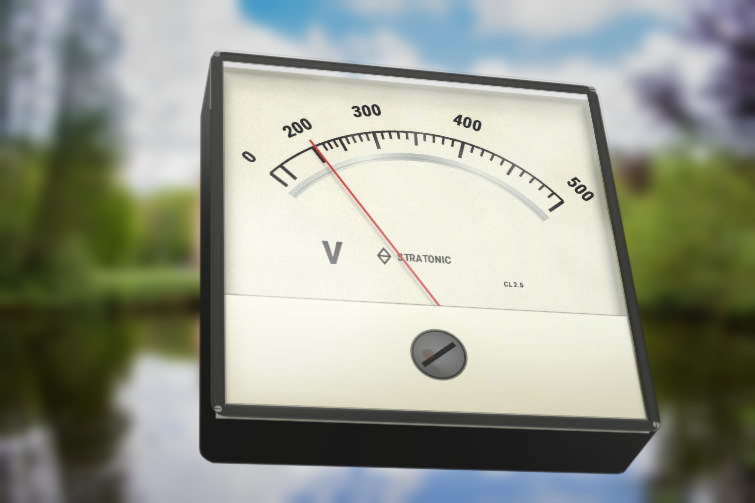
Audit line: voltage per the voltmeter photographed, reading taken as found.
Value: 200 V
